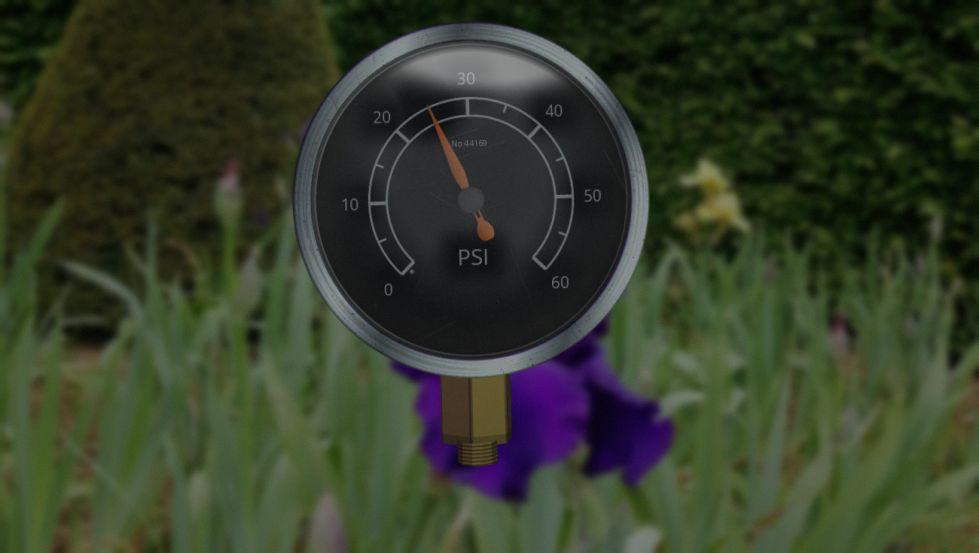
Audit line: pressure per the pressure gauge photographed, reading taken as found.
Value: 25 psi
